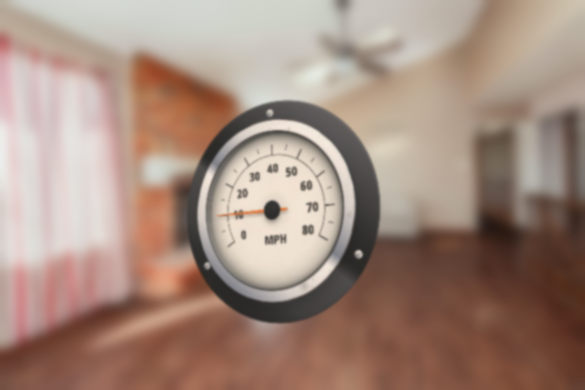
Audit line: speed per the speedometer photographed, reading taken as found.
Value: 10 mph
